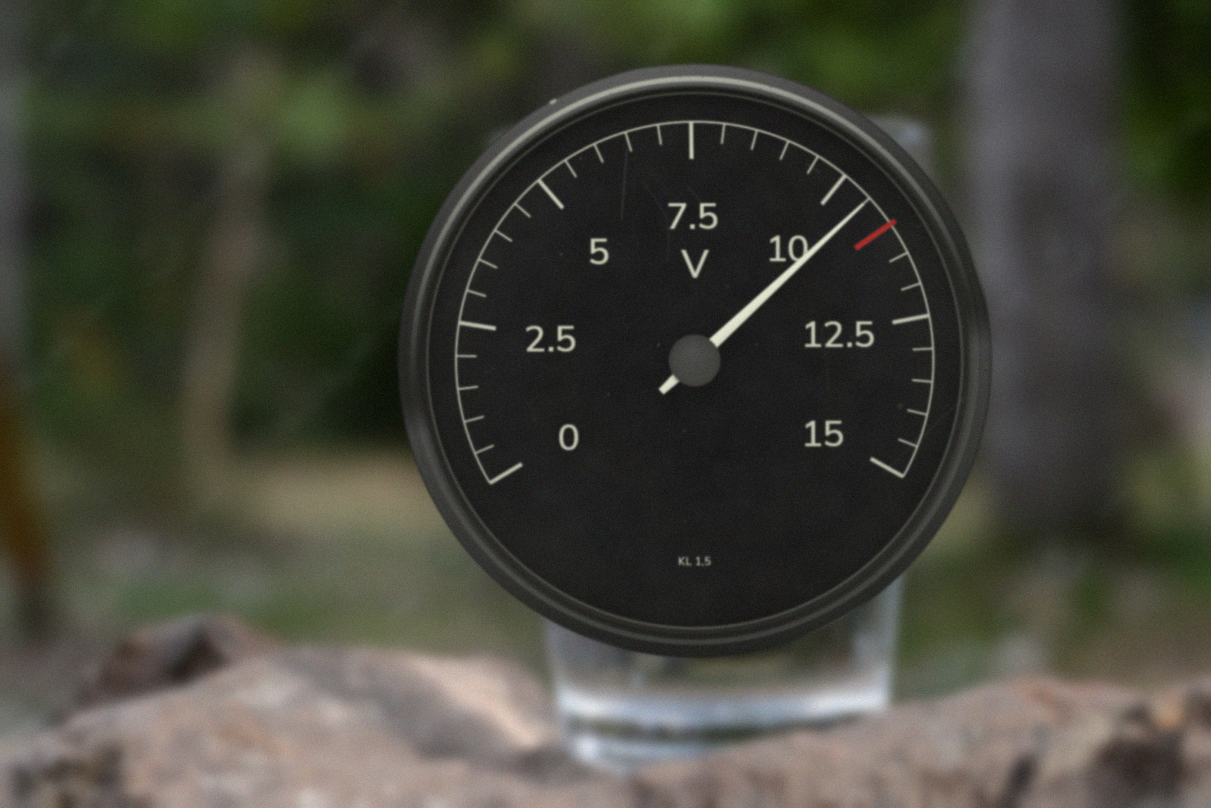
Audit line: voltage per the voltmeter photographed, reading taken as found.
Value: 10.5 V
